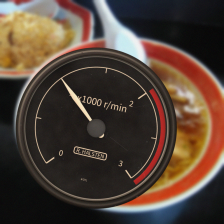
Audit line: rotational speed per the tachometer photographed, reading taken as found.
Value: 1000 rpm
